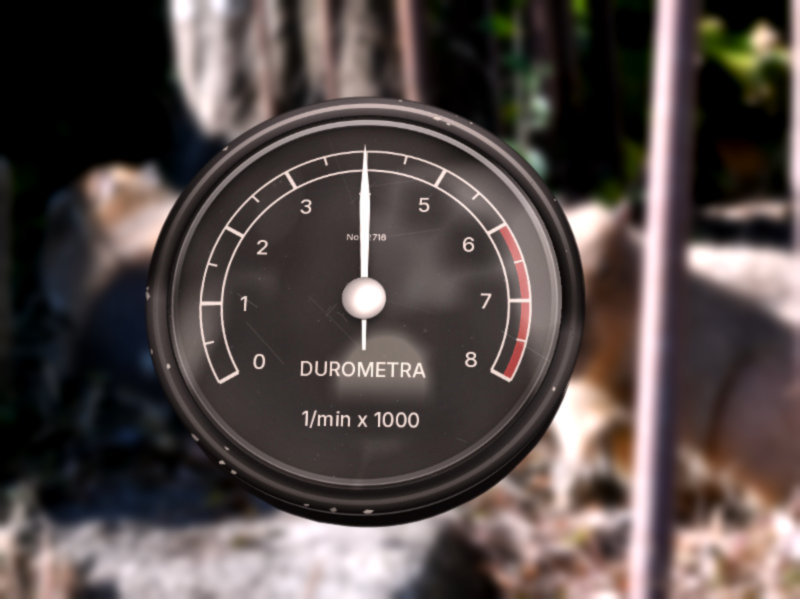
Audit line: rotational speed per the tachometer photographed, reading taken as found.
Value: 4000 rpm
